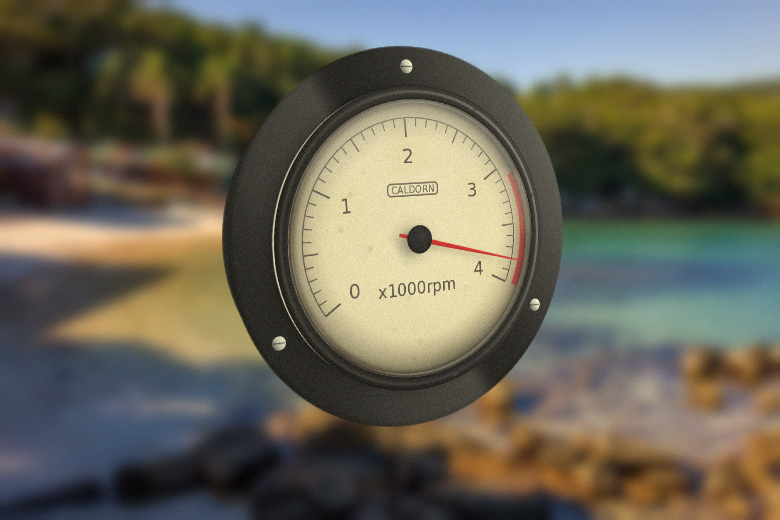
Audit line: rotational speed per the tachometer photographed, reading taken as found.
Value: 3800 rpm
